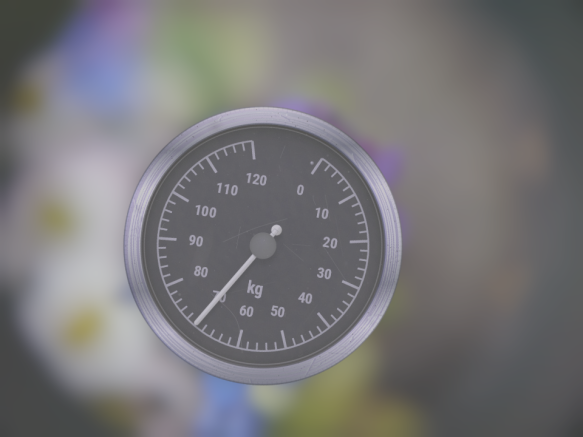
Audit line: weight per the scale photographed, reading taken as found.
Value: 70 kg
